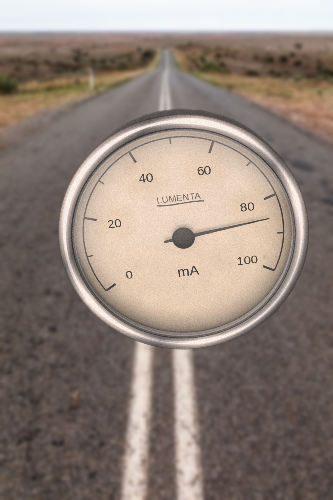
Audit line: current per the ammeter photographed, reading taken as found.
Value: 85 mA
